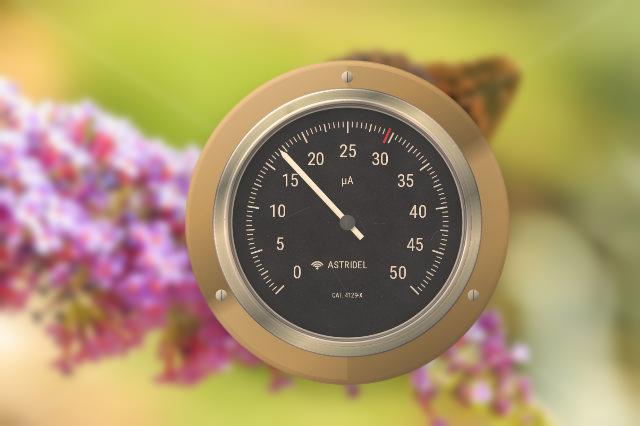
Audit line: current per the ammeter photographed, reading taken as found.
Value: 17 µA
